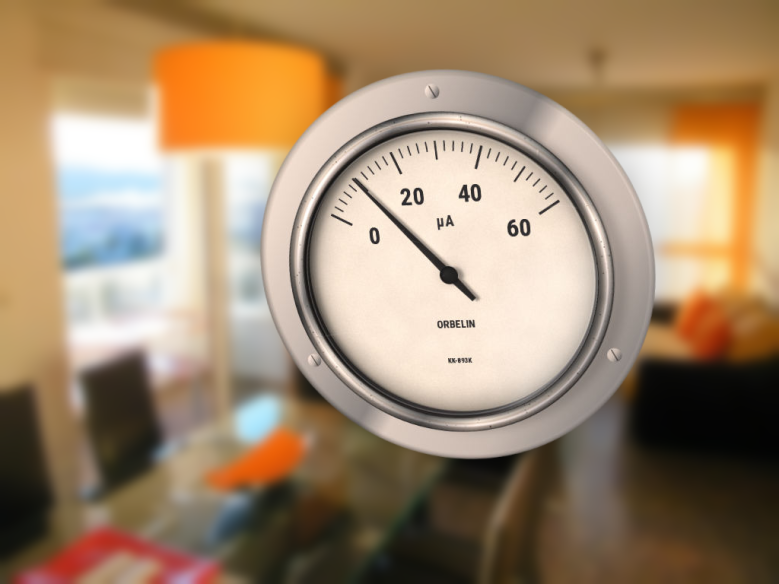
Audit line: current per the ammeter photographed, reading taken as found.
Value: 10 µA
